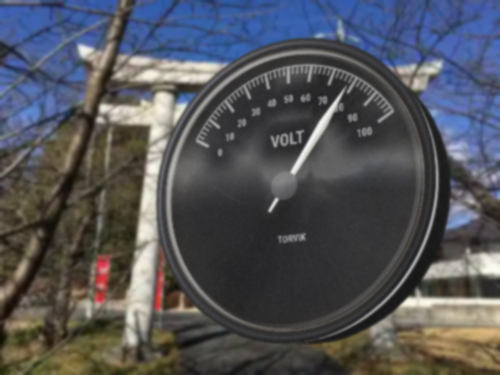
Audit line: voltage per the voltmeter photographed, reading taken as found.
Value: 80 V
